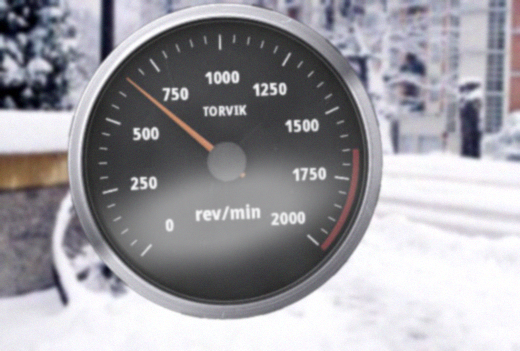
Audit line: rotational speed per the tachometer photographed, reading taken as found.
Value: 650 rpm
